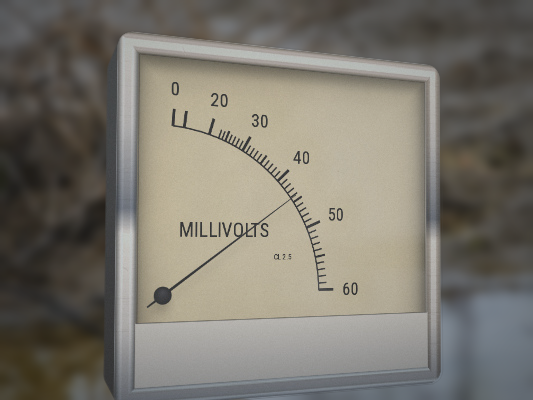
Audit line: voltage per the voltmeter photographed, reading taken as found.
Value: 44 mV
